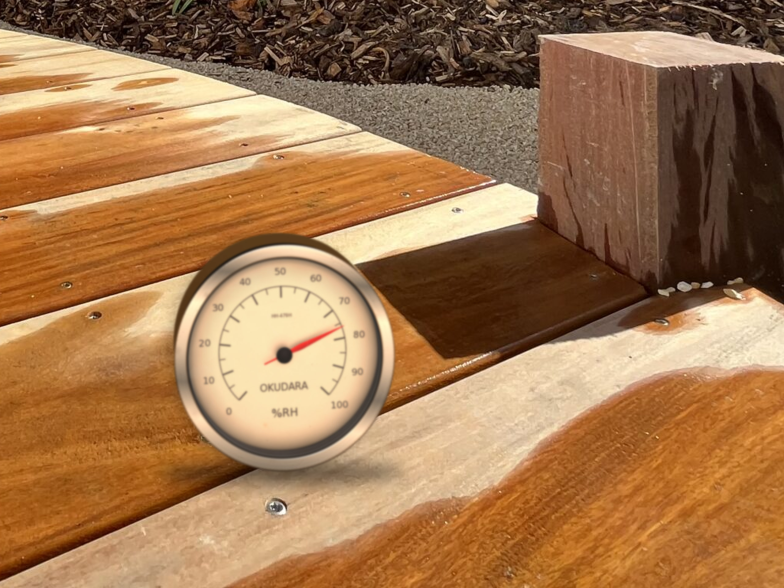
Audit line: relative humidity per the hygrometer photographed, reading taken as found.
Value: 75 %
